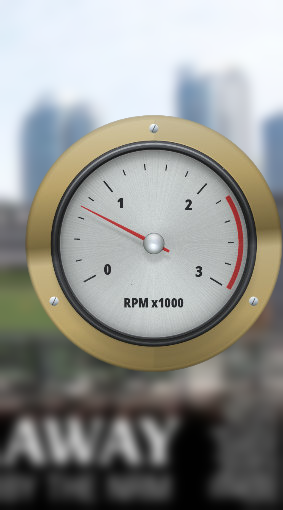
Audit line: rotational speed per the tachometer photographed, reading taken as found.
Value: 700 rpm
